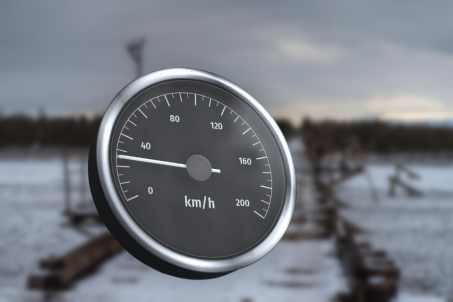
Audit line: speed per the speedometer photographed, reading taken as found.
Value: 25 km/h
